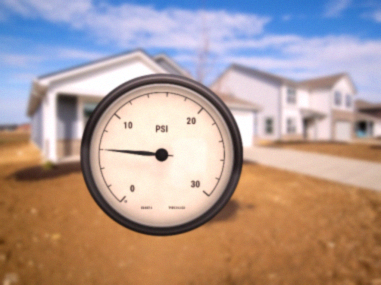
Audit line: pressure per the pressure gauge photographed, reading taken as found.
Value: 6 psi
